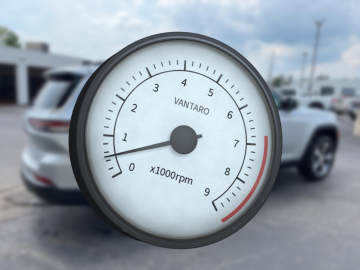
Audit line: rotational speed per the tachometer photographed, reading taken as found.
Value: 500 rpm
